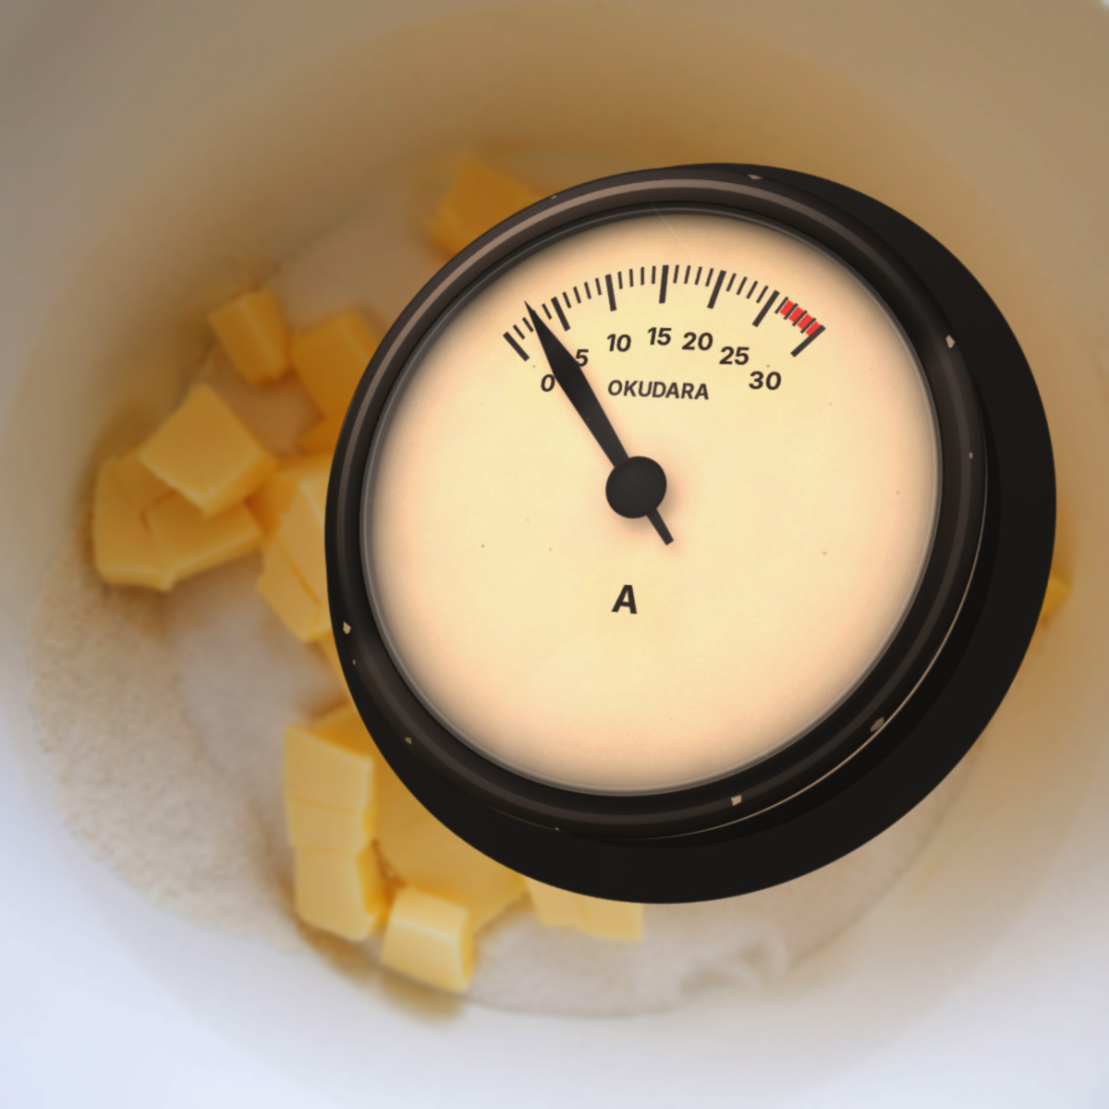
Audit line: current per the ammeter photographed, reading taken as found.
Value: 3 A
